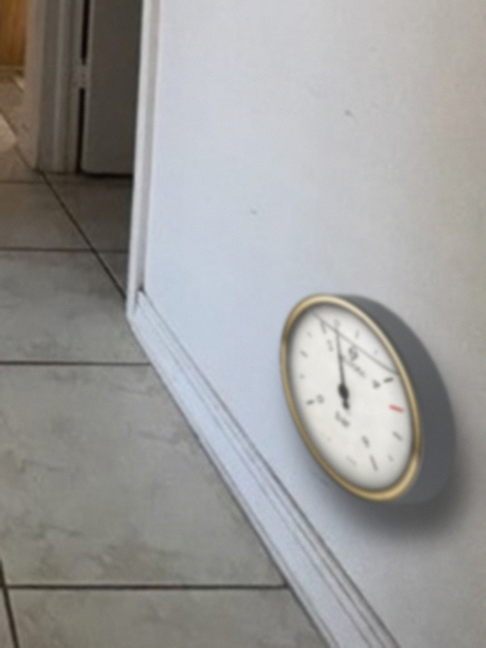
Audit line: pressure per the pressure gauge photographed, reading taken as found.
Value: 2.5 bar
